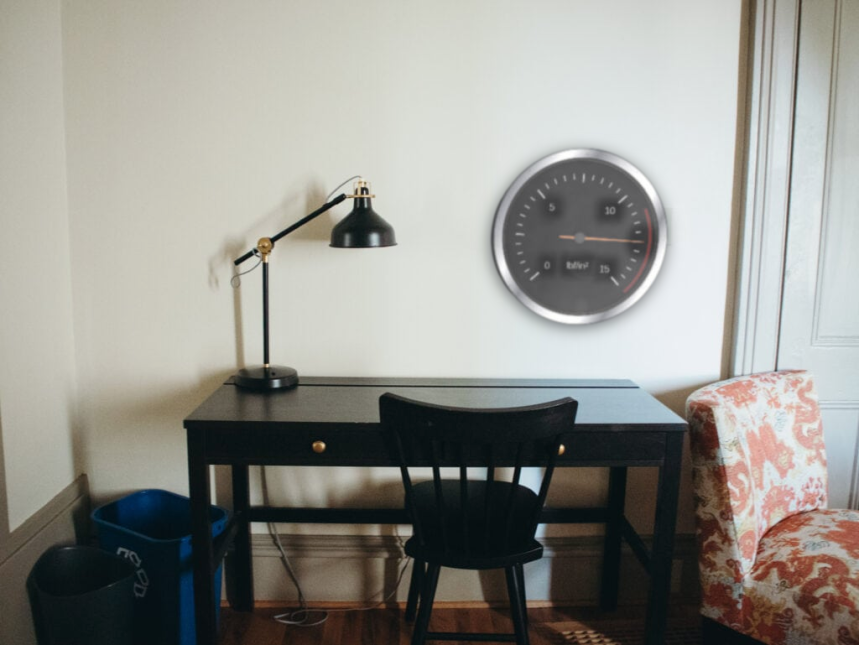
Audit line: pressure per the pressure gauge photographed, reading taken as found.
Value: 12.5 psi
